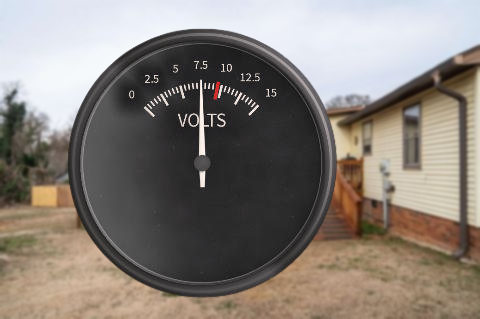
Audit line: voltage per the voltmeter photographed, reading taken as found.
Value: 7.5 V
